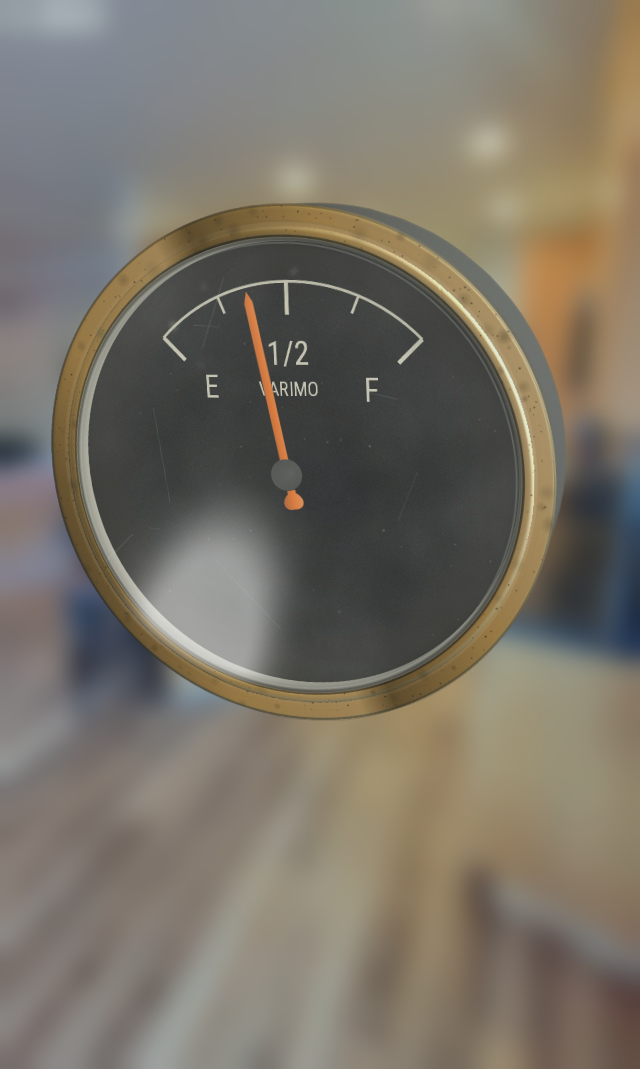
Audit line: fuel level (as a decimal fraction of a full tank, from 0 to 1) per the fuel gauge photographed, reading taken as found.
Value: 0.375
